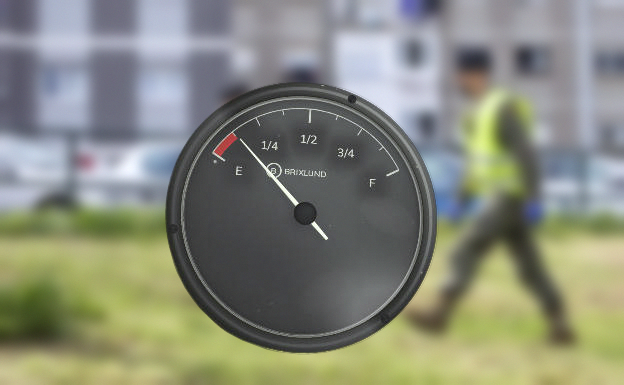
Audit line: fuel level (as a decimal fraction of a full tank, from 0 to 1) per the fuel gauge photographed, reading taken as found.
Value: 0.125
